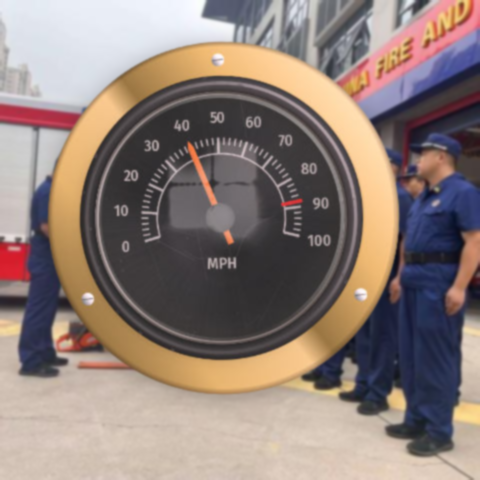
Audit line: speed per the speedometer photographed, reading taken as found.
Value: 40 mph
